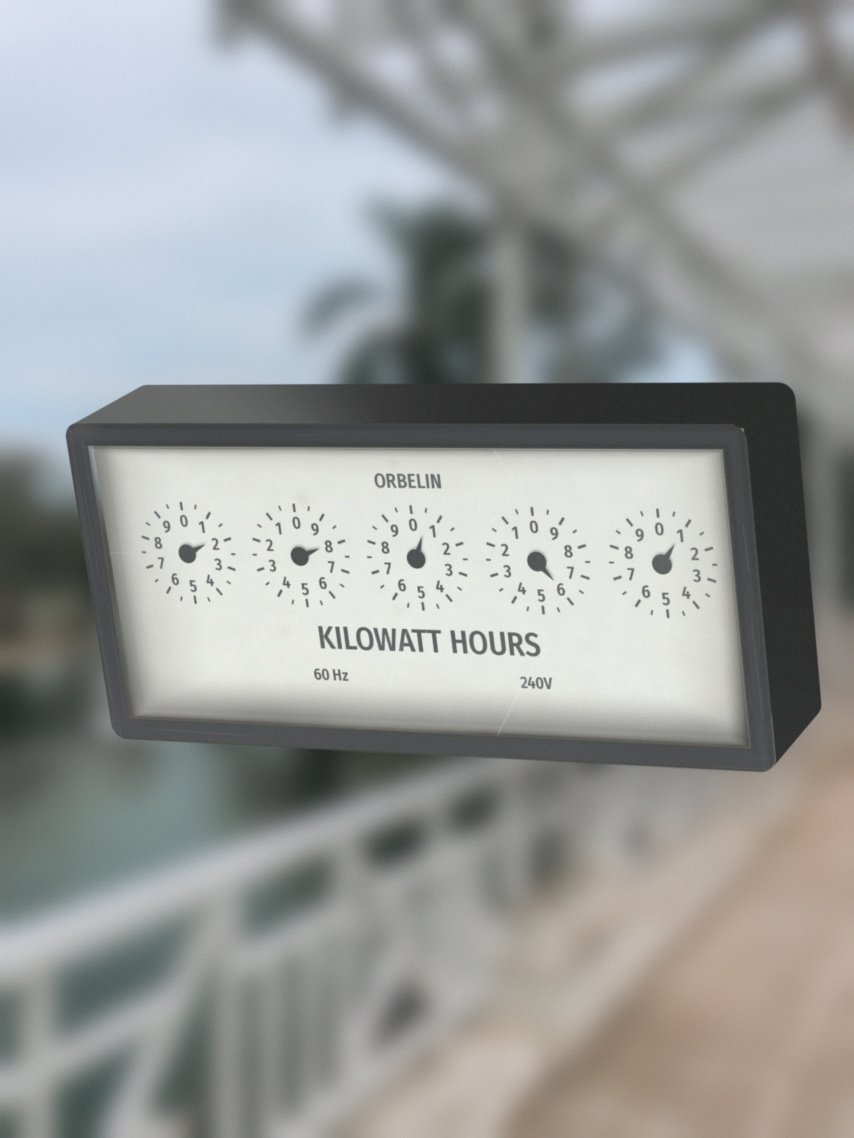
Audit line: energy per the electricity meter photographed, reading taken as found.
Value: 18061 kWh
